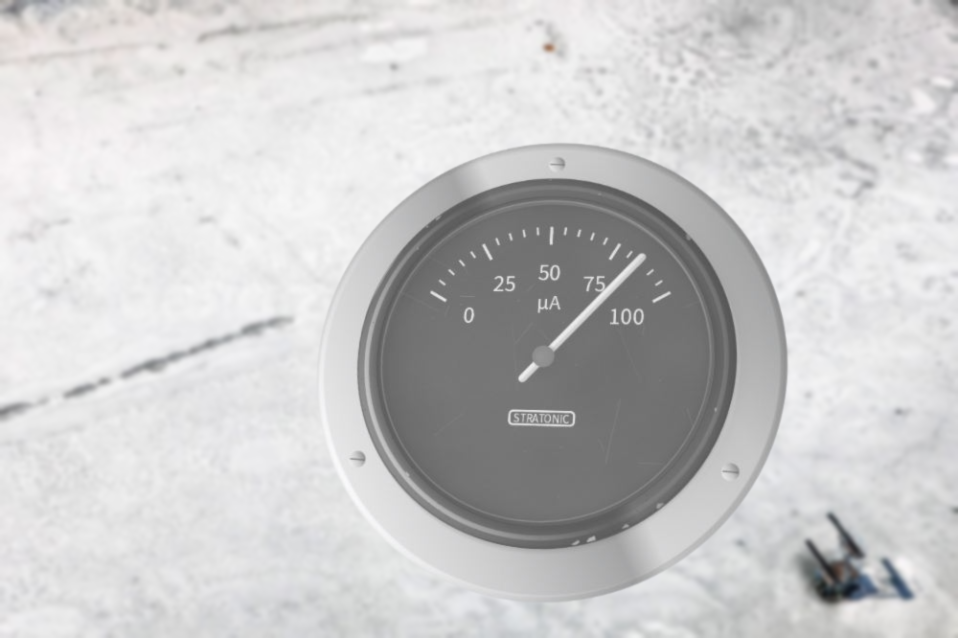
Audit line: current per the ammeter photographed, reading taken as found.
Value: 85 µA
